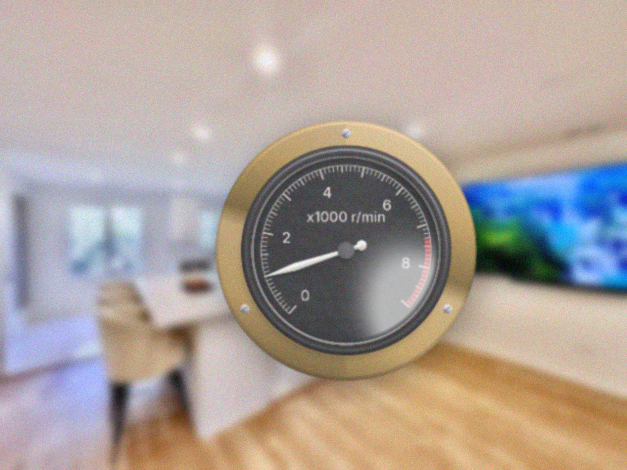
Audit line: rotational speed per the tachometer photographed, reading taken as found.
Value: 1000 rpm
